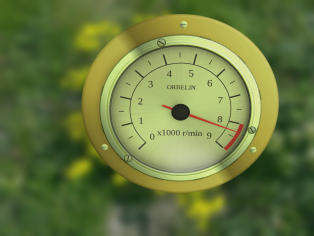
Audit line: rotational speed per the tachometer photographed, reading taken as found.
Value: 8250 rpm
